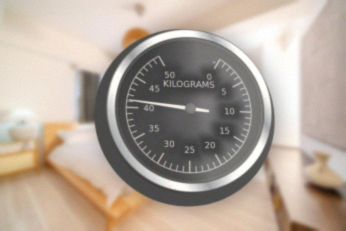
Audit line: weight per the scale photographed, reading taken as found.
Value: 41 kg
